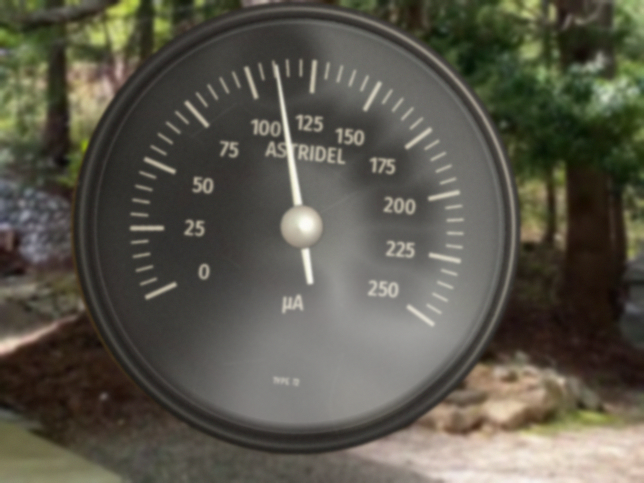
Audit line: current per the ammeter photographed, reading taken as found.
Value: 110 µA
